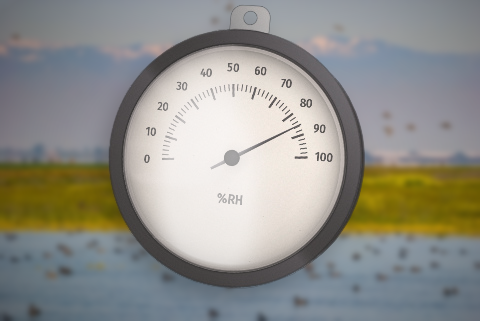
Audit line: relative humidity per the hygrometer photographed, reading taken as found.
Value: 86 %
